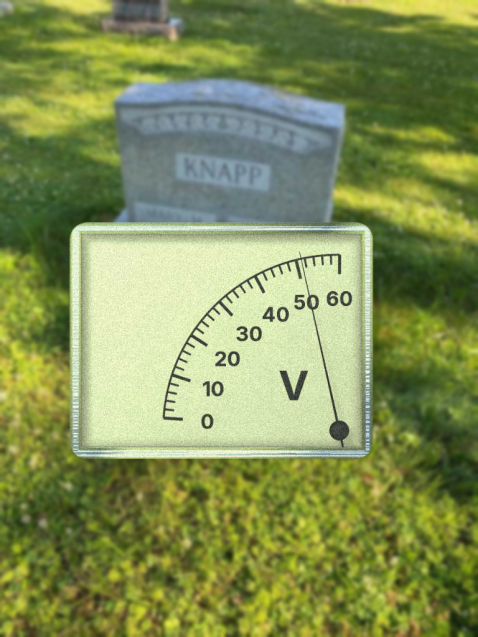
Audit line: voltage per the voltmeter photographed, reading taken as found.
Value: 51 V
